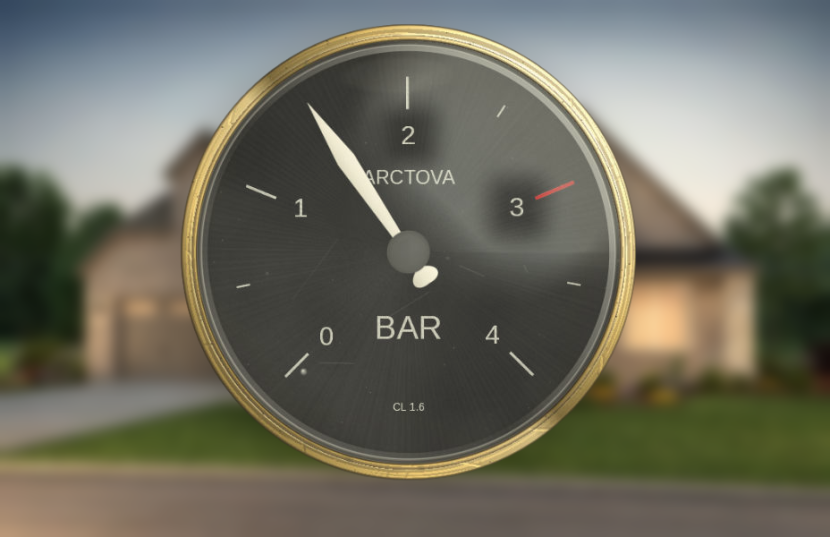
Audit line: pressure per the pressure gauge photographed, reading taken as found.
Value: 1.5 bar
